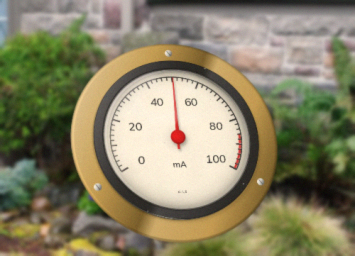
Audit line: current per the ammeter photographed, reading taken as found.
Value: 50 mA
